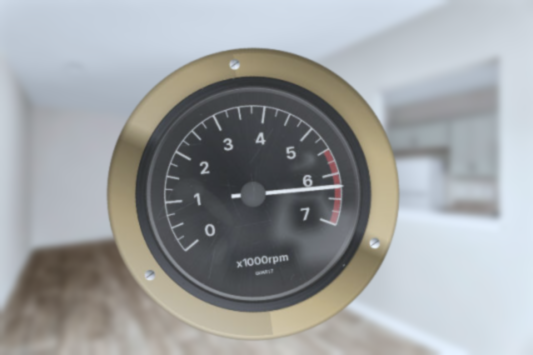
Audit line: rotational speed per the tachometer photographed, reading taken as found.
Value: 6250 rpm
